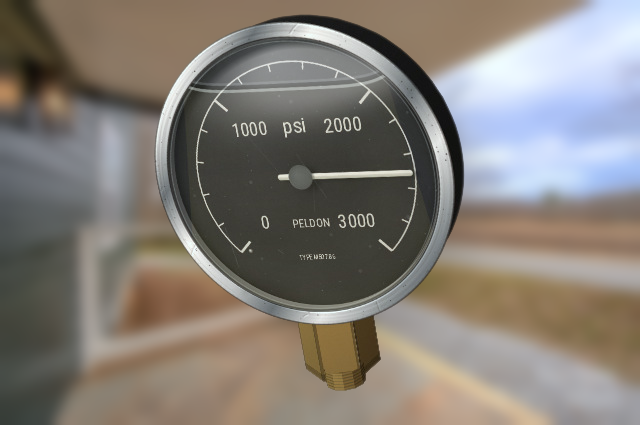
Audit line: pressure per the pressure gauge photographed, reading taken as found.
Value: 2500 psi
